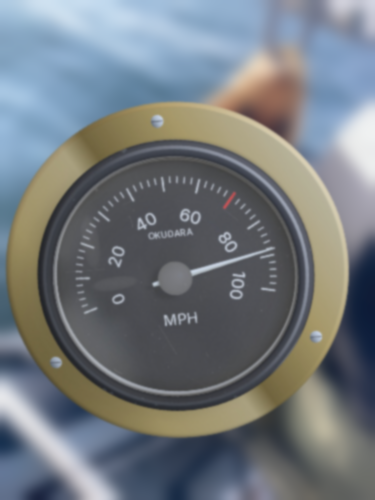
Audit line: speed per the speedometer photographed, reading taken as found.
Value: 88 mph
